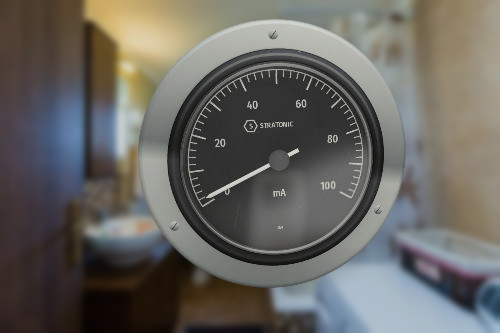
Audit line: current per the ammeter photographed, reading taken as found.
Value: 2 mA
